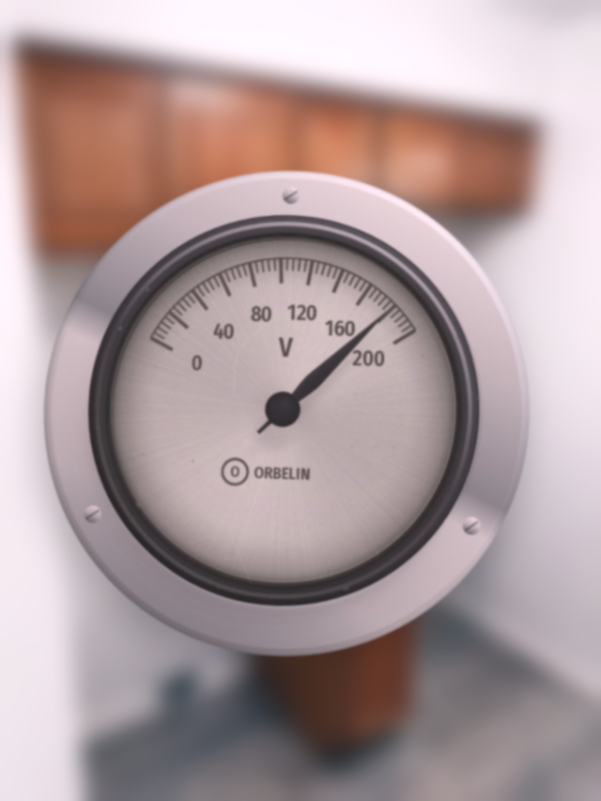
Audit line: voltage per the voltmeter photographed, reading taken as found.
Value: 180 V
